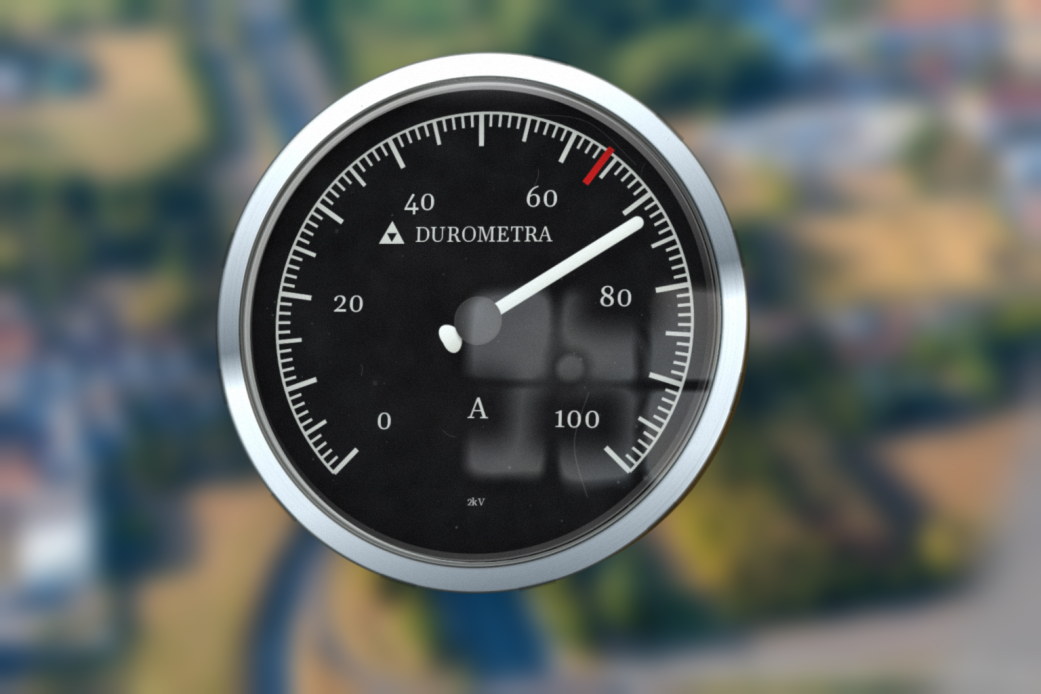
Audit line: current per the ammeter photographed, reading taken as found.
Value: 72 A
